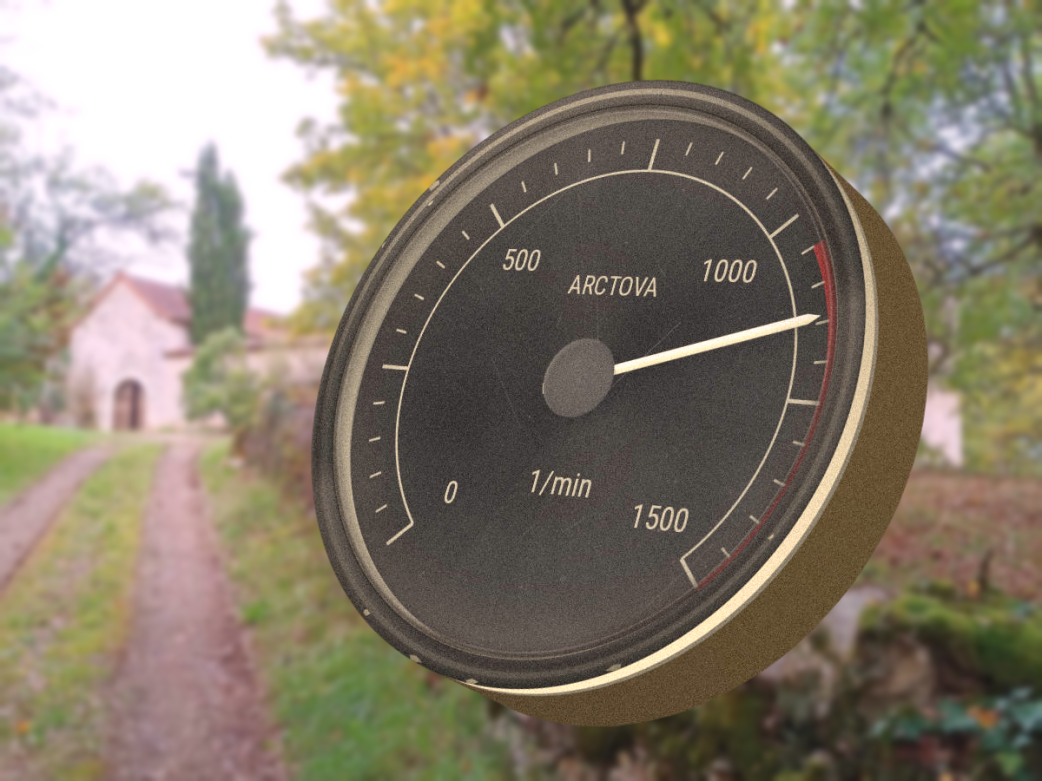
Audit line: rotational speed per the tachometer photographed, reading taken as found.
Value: 1150 rpm
